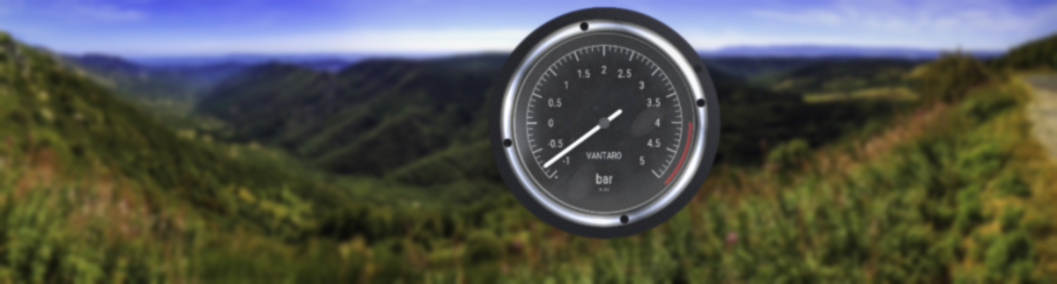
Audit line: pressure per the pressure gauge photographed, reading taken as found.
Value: -0.8 bar
